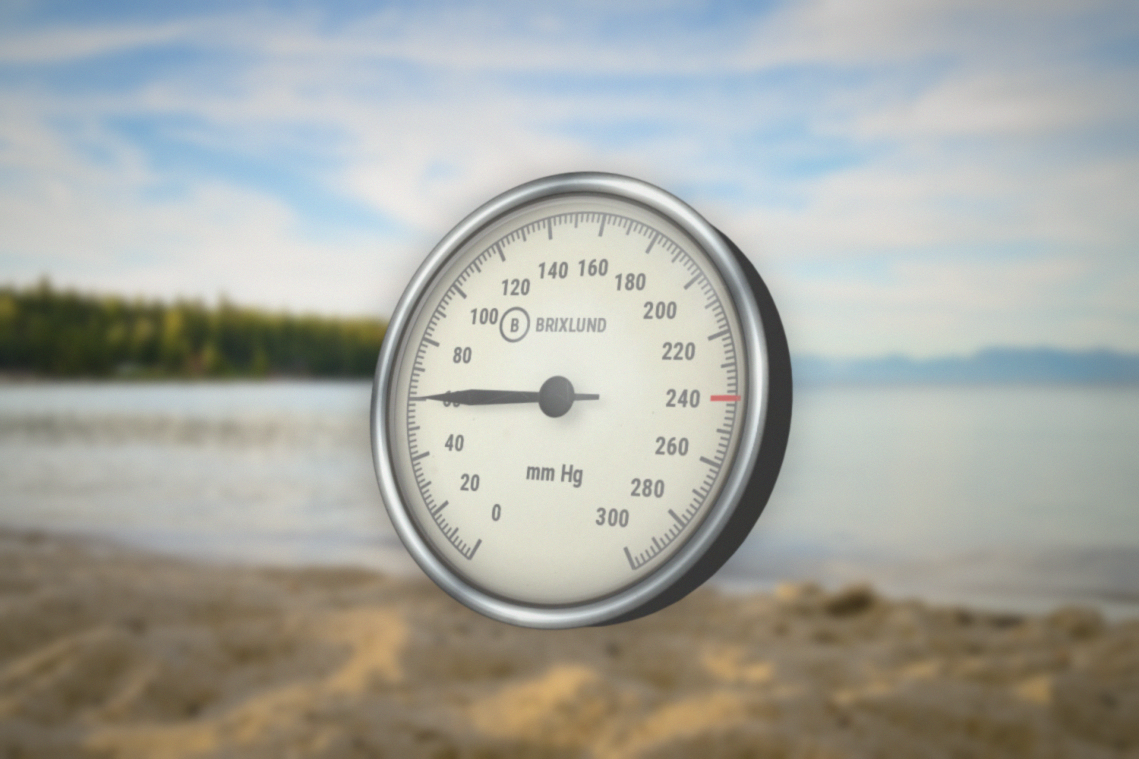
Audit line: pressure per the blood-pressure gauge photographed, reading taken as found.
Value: 60 mmHg
